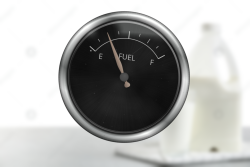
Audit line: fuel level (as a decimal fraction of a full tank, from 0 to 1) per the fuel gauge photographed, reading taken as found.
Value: 0.25
